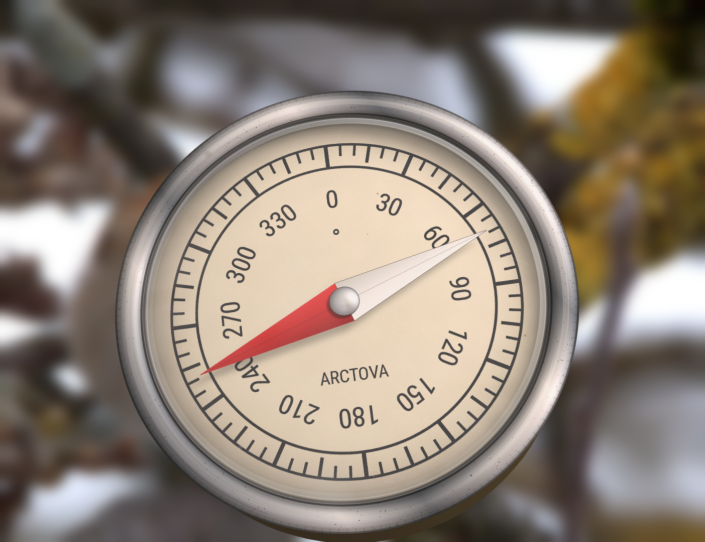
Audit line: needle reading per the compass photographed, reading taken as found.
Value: 250 °
